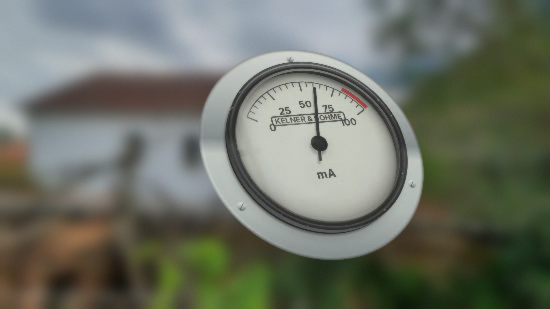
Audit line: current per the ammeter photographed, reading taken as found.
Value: 60 mA
